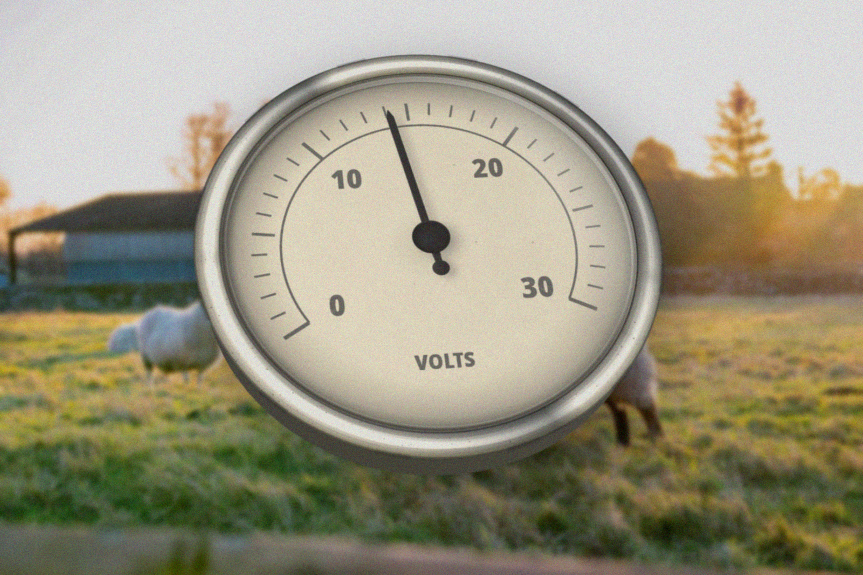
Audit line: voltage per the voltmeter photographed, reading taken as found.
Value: 14 V
